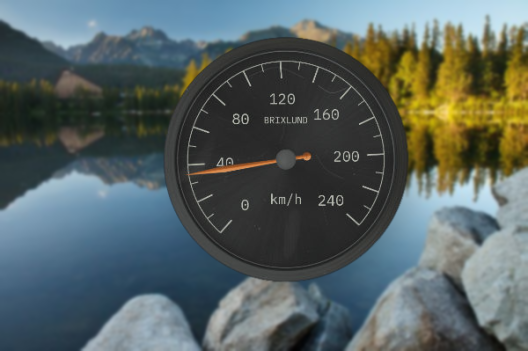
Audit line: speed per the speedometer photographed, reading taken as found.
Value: 35 km/h
